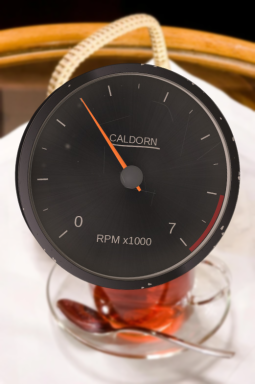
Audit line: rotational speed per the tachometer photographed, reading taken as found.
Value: 2500 rpm
